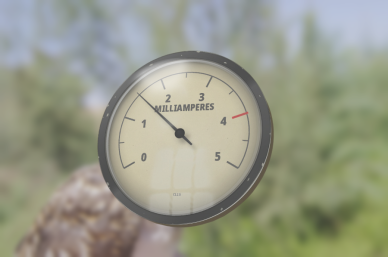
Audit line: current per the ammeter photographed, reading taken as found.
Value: 1.5 mA
